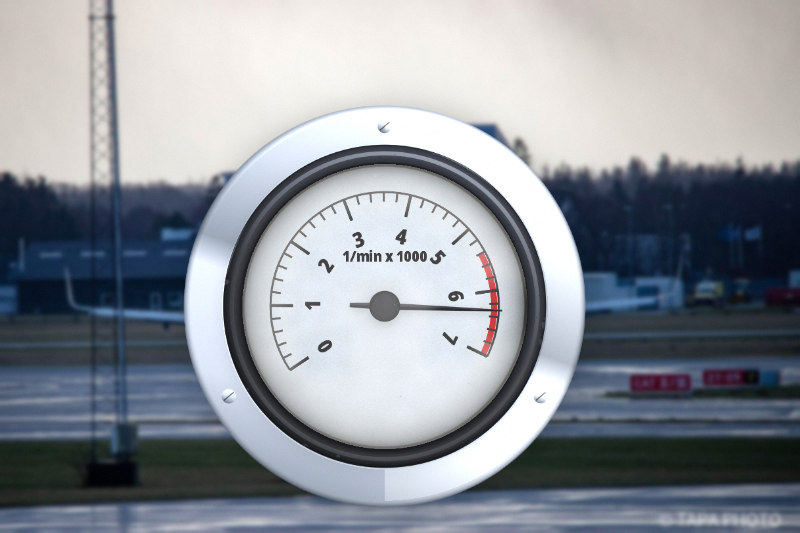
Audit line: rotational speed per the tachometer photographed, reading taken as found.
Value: 6300 rpm
